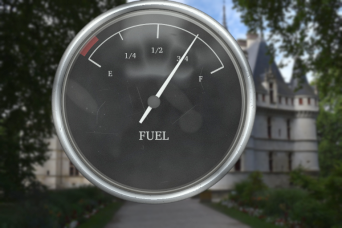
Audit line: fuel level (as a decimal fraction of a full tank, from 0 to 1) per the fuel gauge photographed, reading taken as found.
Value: 0.75
